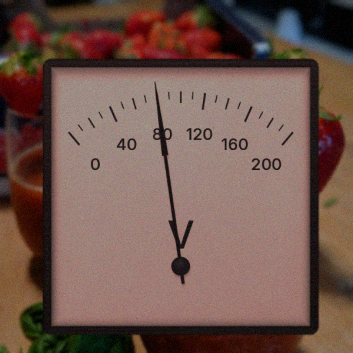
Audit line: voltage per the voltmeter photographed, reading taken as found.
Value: 80 V
